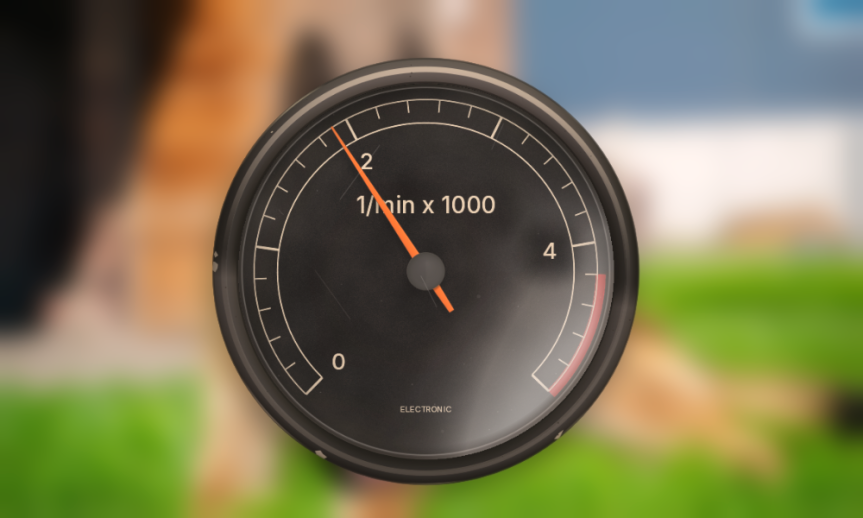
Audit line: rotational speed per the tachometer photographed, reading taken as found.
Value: 1900 rpm
